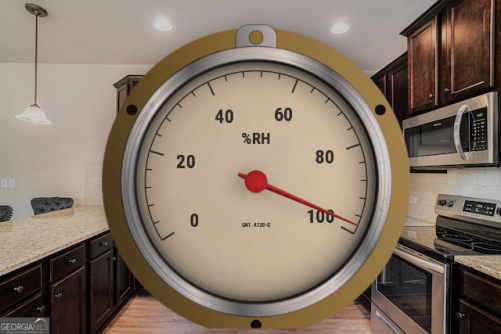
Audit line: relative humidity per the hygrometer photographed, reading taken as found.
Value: 98 %
